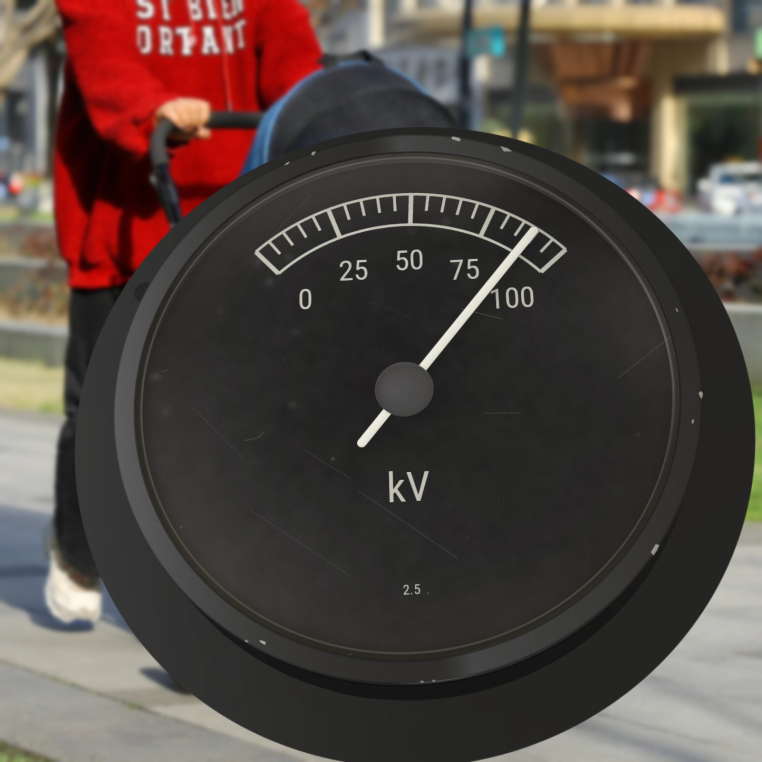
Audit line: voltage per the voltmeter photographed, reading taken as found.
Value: 90 kV
